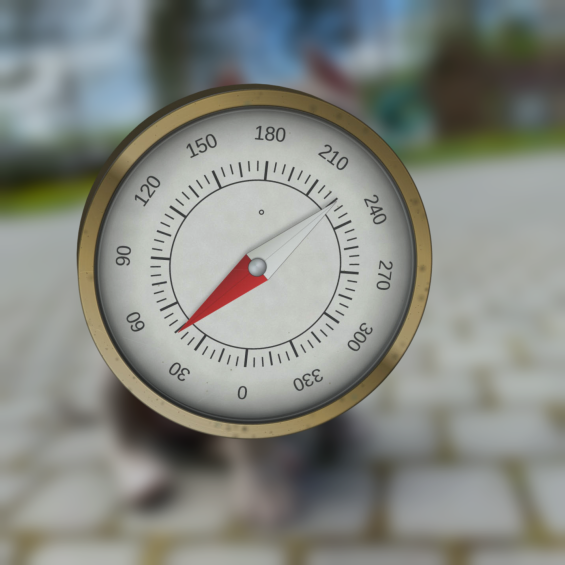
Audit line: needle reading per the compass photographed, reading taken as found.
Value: 45 °
